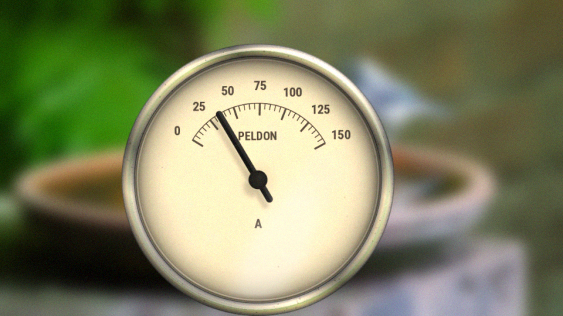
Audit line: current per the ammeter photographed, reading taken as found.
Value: 35 A
